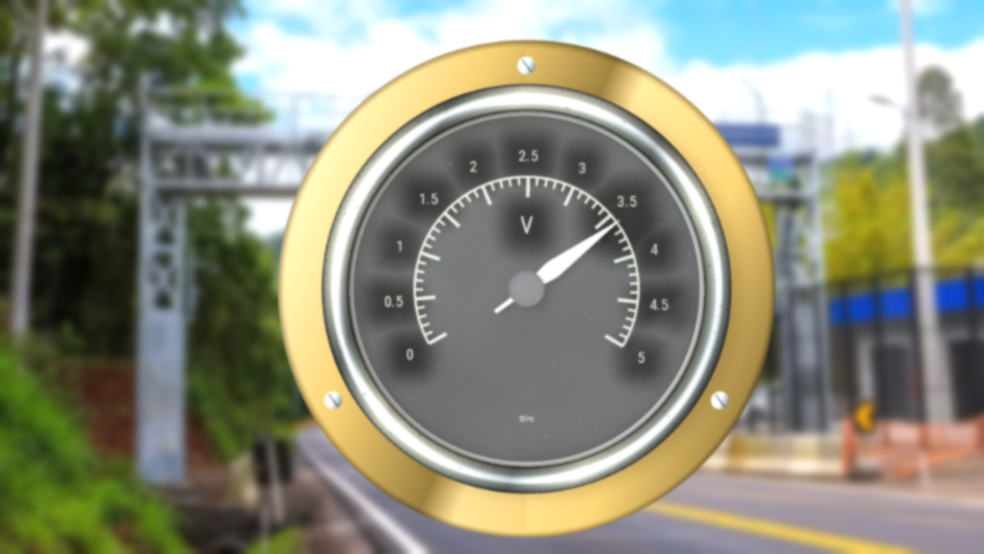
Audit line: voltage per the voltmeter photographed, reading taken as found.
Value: 3.6 V
